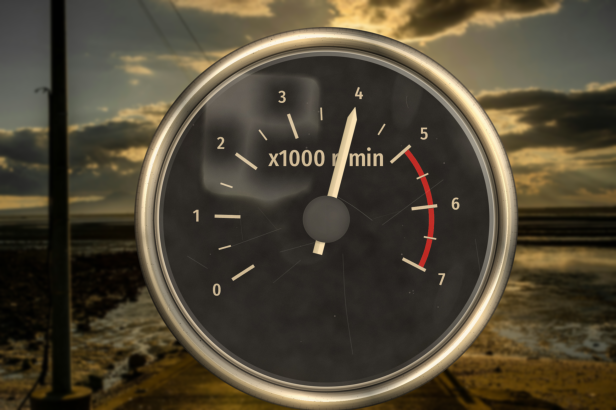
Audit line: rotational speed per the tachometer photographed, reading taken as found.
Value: 4000 rpm
